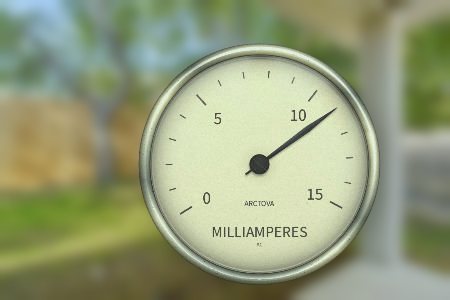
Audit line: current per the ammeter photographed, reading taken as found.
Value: 11 mA
